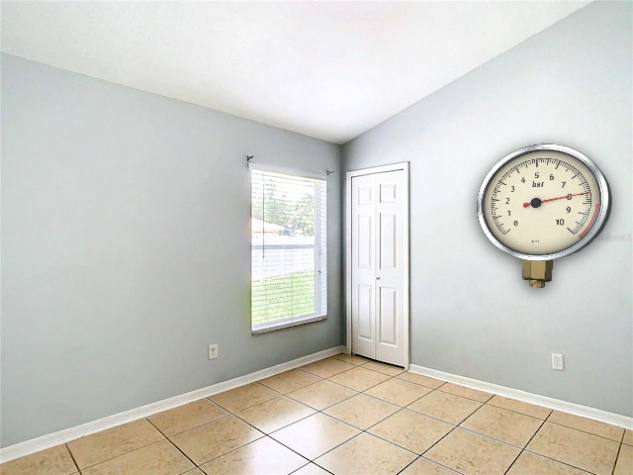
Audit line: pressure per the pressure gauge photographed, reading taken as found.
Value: 8 bar
